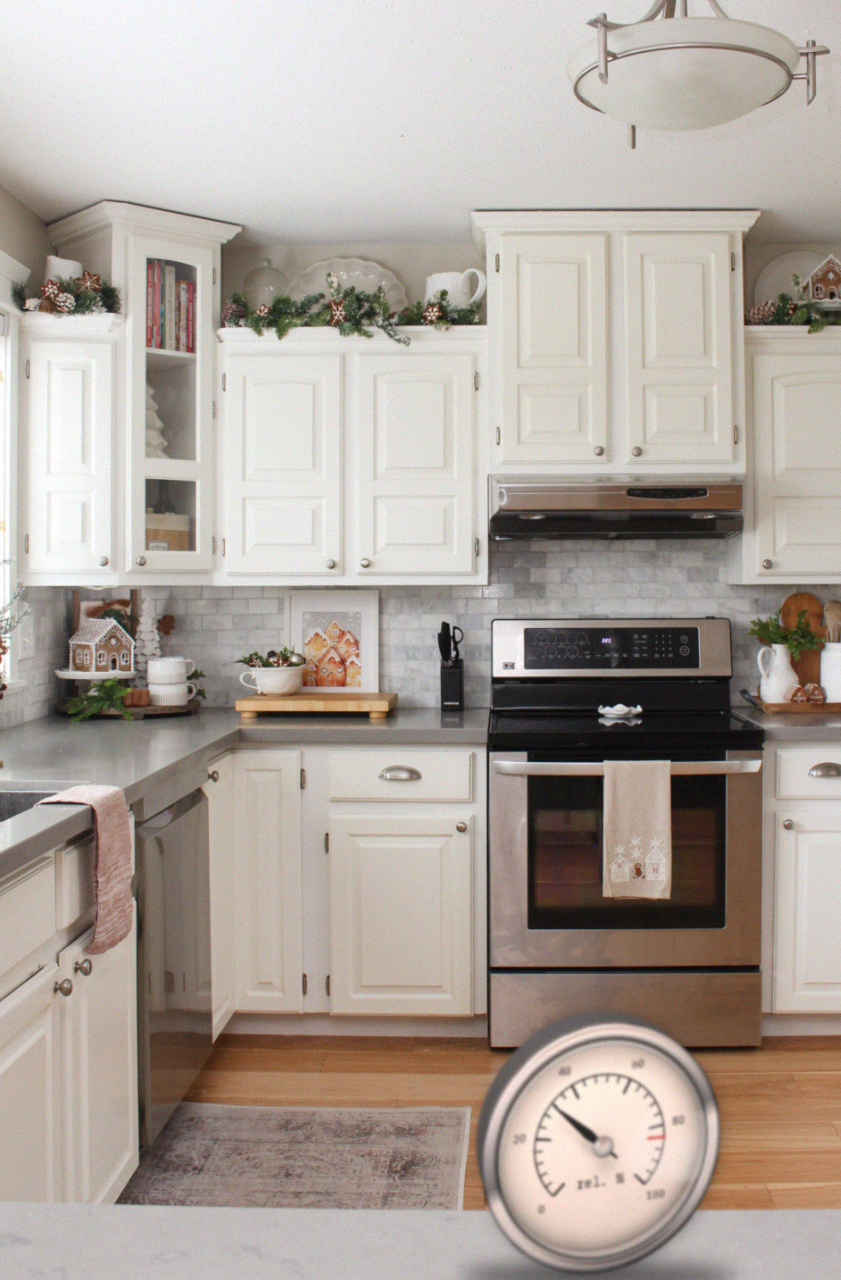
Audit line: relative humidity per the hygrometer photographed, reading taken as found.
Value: 32 %
